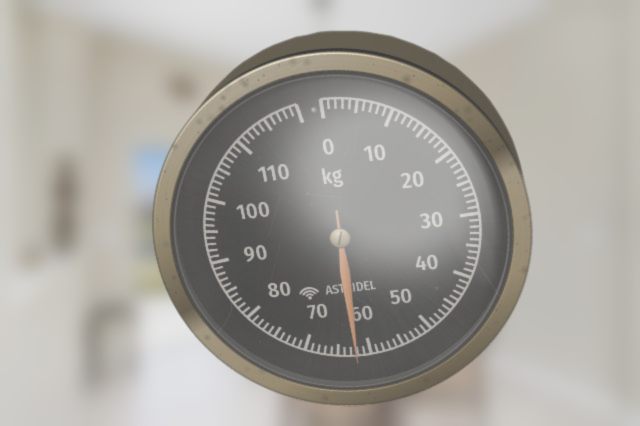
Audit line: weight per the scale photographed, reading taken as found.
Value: 62 kg
